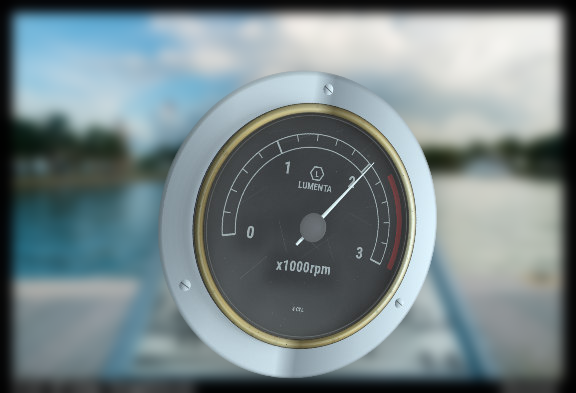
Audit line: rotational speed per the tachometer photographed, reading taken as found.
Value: 2000 rpm
